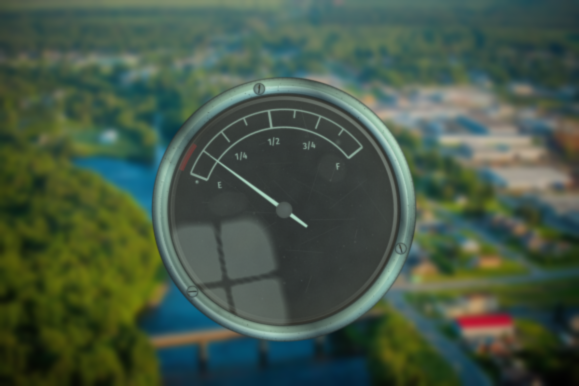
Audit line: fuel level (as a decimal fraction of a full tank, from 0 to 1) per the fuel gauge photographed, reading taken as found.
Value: 0.125
